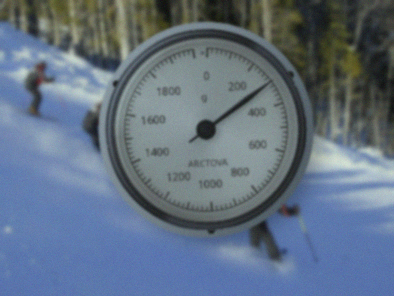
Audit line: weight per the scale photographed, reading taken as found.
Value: 300 g
